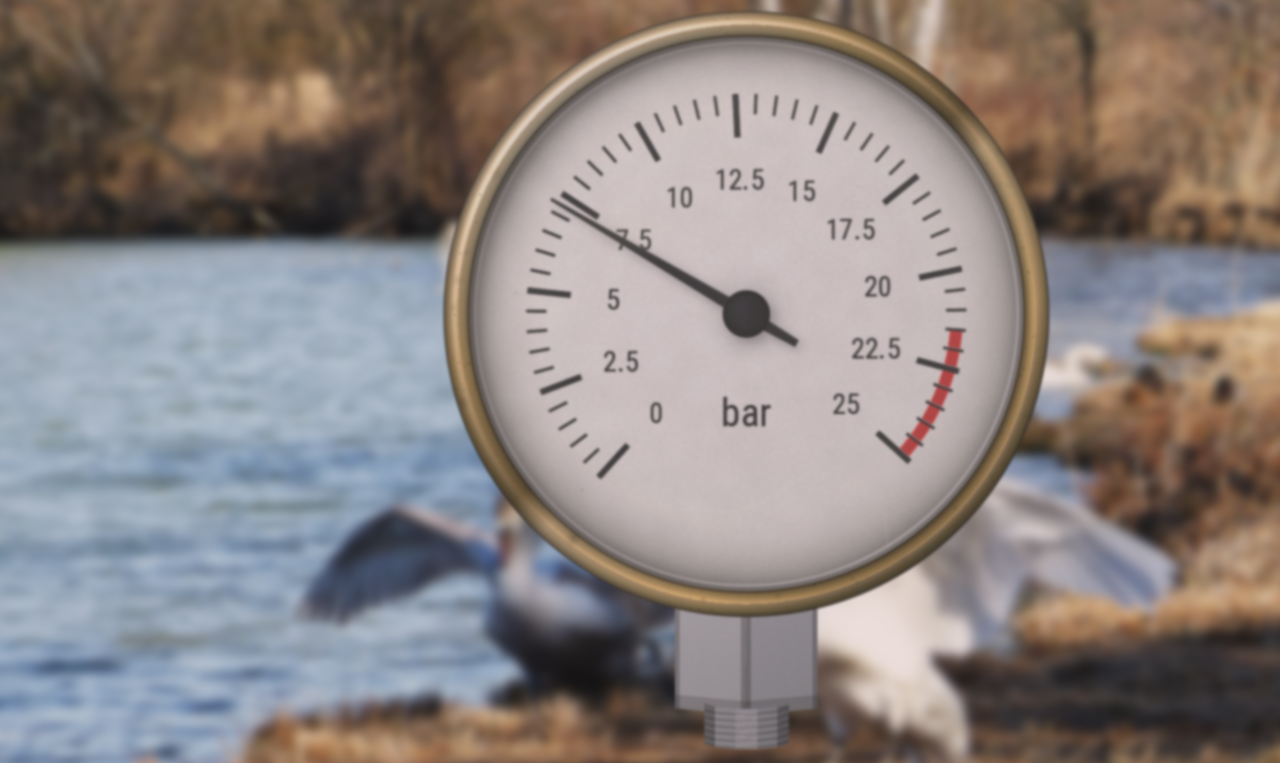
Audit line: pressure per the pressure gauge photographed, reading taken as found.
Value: 7.25 bar
